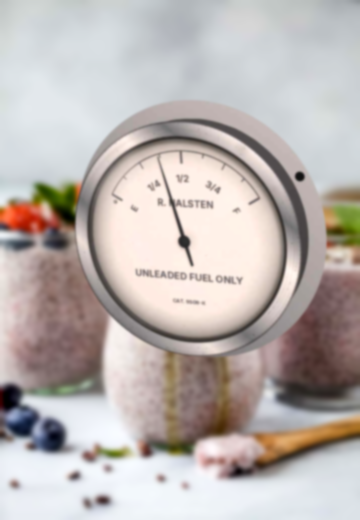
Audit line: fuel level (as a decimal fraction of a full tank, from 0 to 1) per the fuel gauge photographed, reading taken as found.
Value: 0.375
